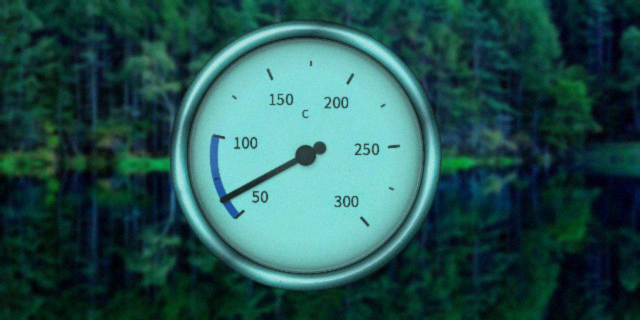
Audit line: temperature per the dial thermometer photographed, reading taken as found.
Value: 62.5 °C
